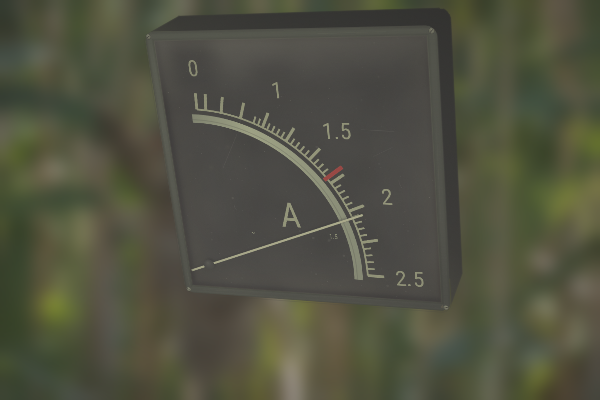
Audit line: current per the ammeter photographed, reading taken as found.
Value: 2.05 A
